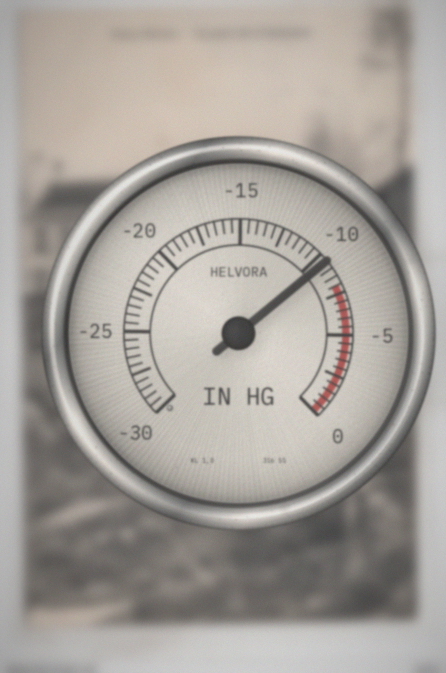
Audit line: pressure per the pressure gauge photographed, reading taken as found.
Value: -9.5 inHg
